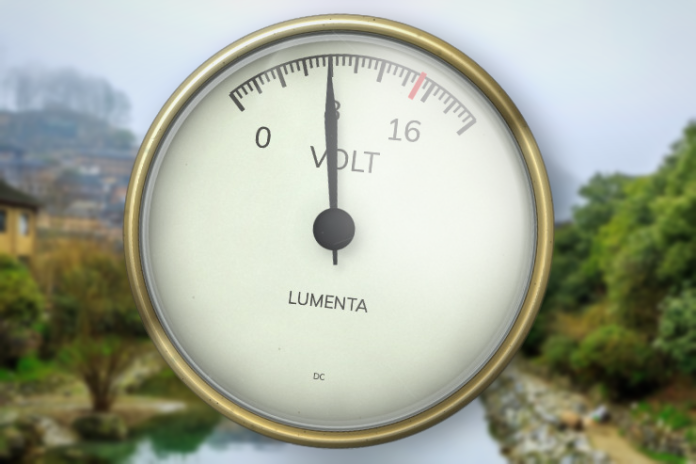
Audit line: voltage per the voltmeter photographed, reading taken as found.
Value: 8 V
